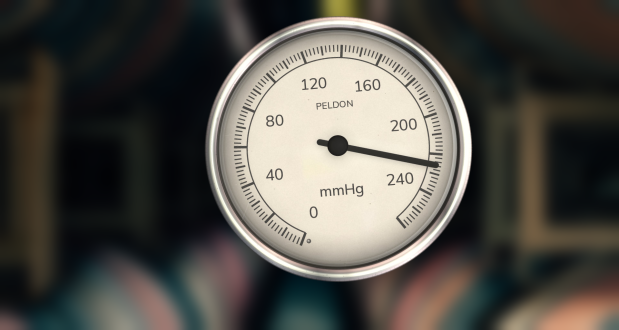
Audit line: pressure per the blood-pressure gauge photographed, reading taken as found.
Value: 226 mmHg
